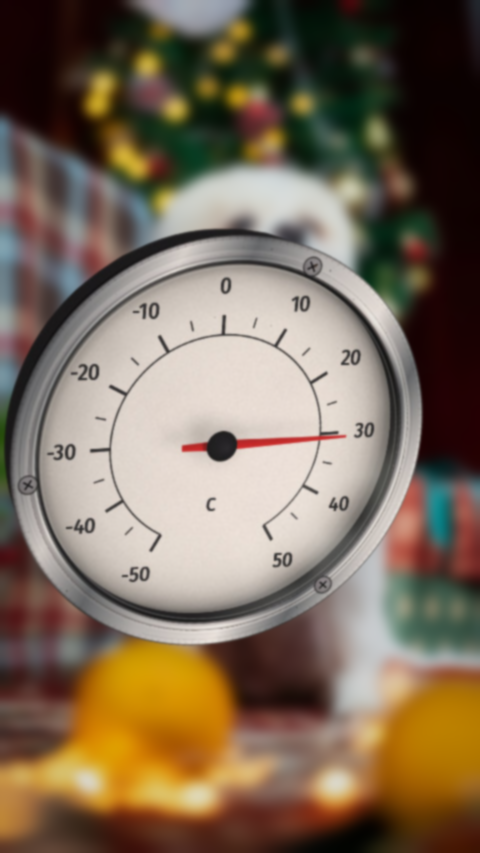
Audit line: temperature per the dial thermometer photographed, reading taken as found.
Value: 30 °C
